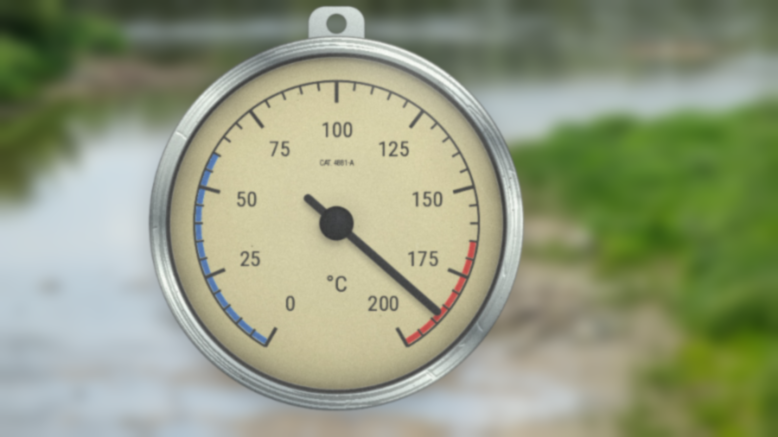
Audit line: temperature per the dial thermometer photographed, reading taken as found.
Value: 187.5 °C
